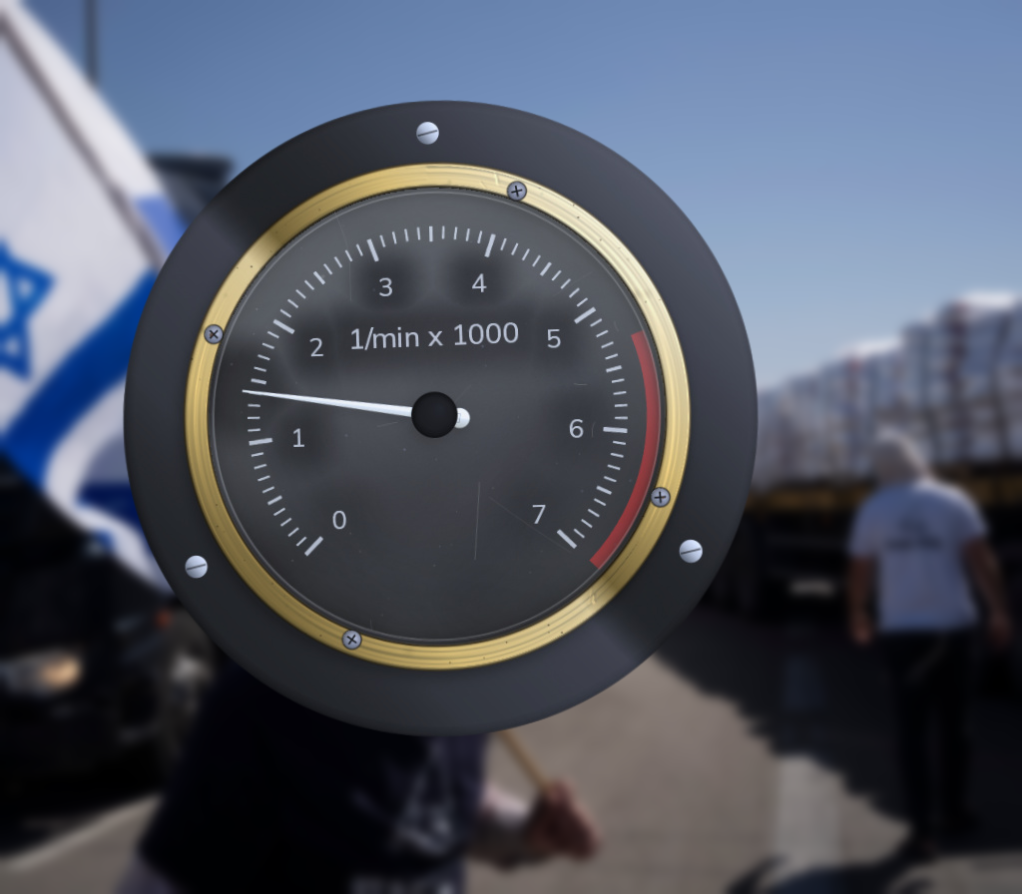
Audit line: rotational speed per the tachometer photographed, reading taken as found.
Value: 1400 rpm
